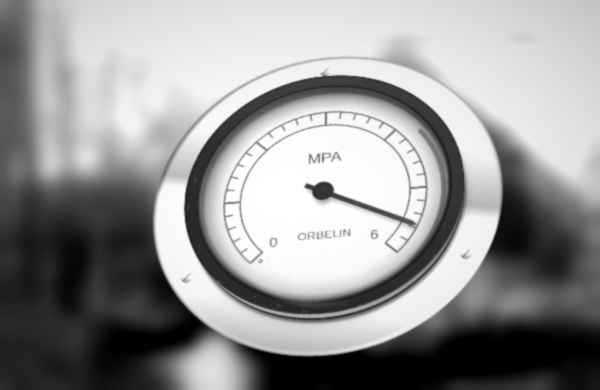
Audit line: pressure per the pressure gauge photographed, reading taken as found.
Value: 5.6 MPa
